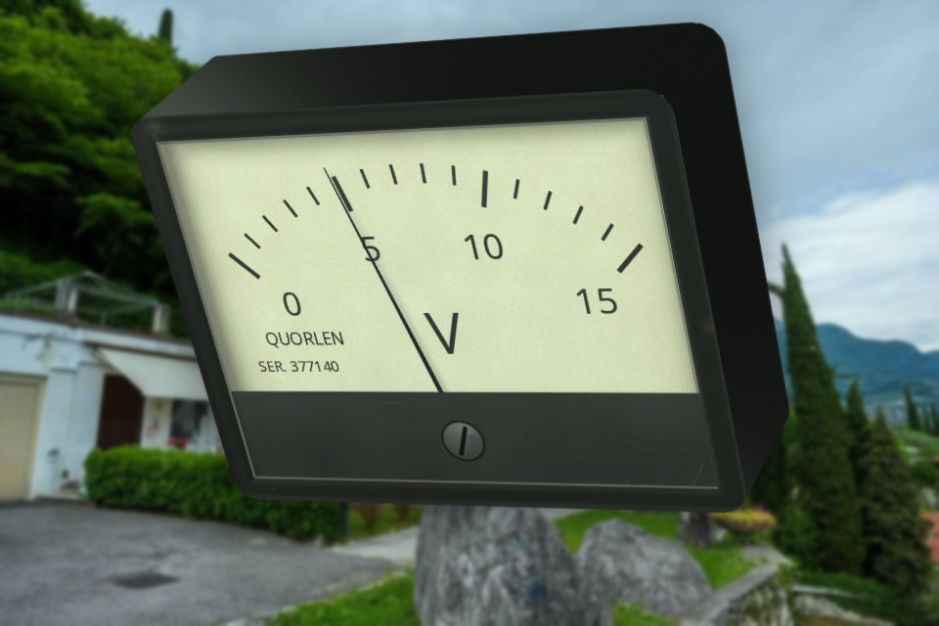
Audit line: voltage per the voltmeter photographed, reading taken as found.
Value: 5 V
